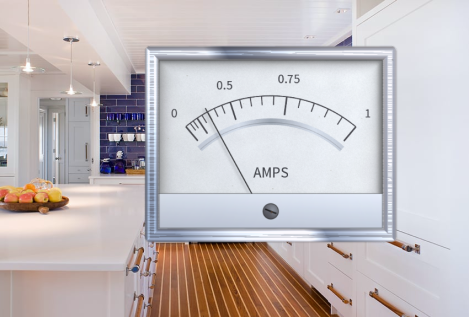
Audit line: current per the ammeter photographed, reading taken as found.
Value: 0.35 A
